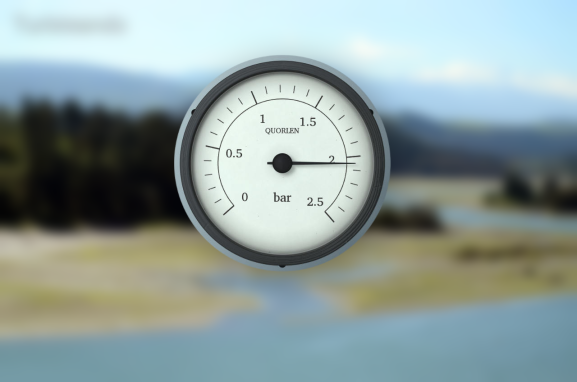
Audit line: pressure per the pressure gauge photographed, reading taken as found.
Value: 2.05 bar
